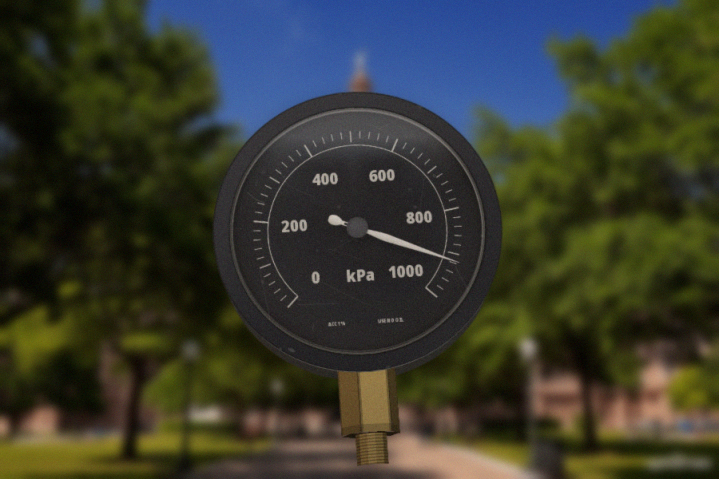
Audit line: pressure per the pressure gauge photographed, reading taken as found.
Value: 920 kPa
